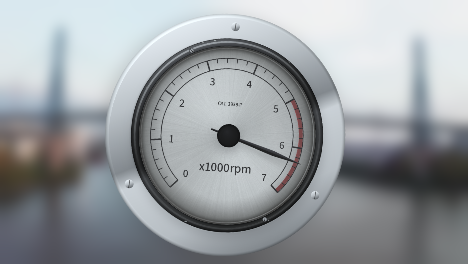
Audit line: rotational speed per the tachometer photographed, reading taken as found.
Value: 6300 rpm
